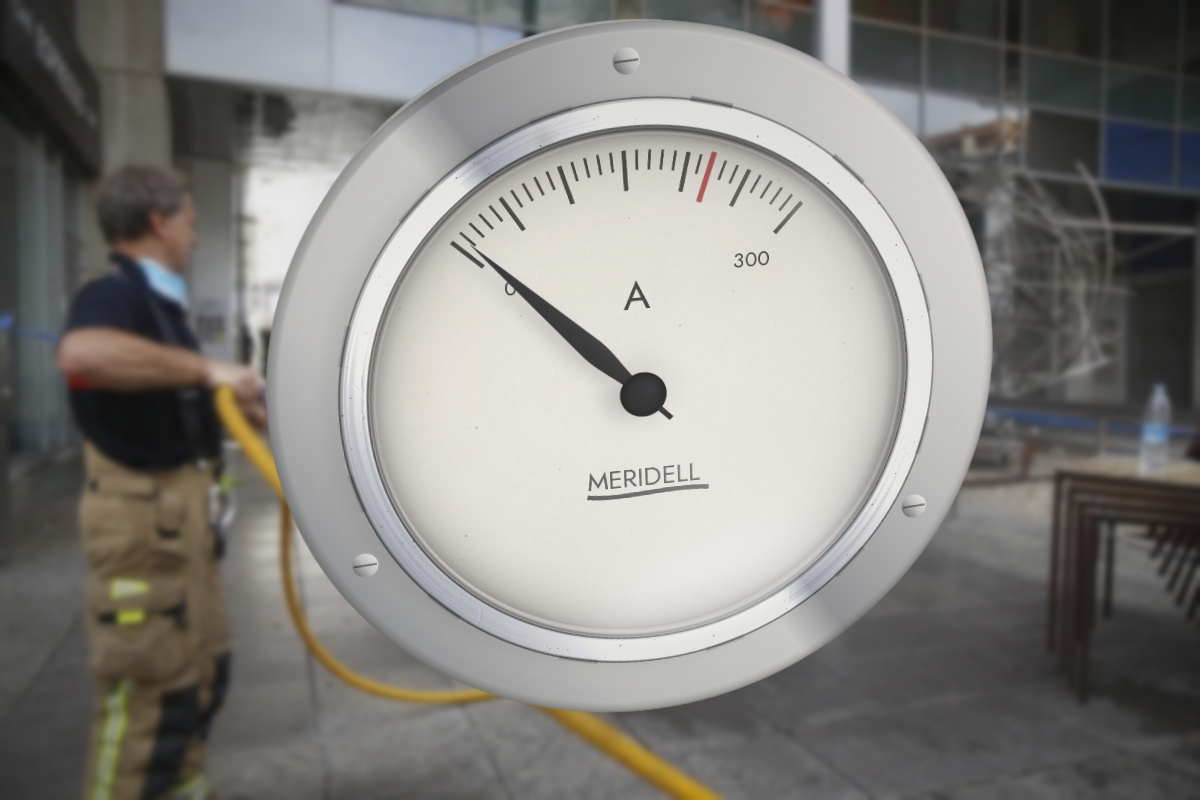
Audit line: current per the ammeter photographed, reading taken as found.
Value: 10 A
